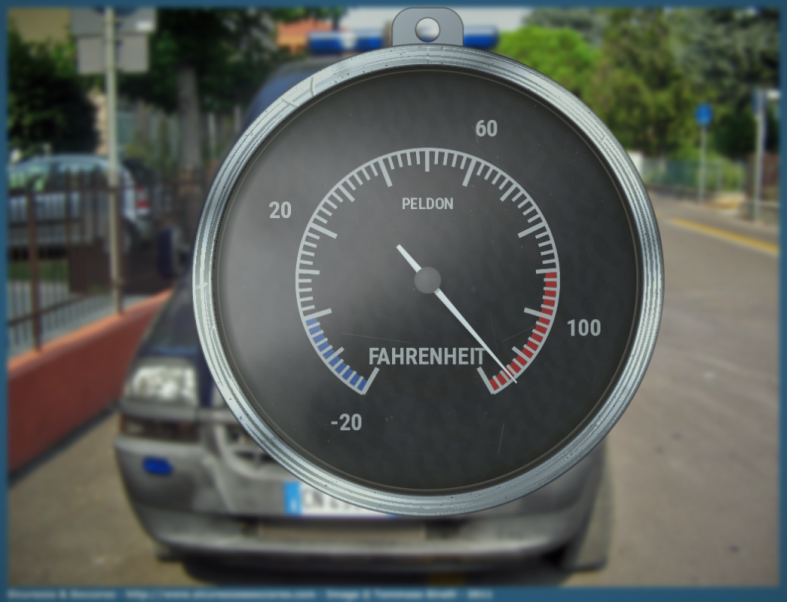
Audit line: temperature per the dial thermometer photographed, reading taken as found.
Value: 115 °F
